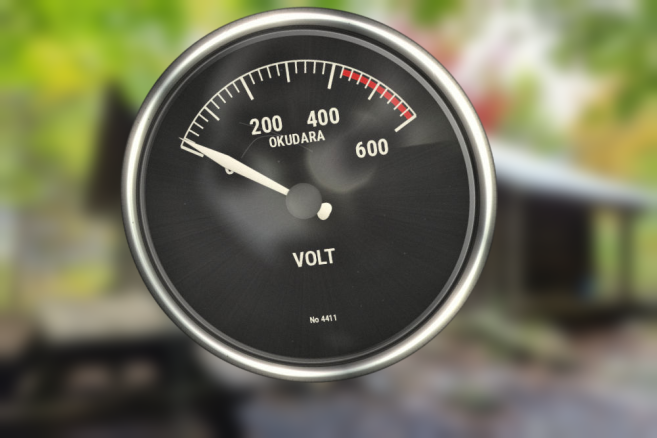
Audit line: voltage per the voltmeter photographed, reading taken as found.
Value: 20 V
